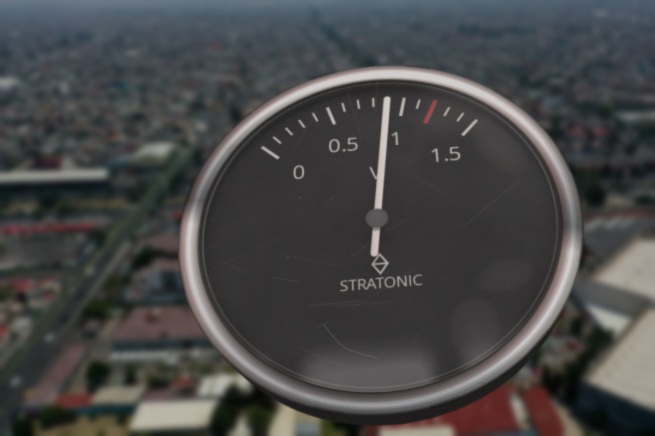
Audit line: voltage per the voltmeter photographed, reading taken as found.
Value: 0.9 V
